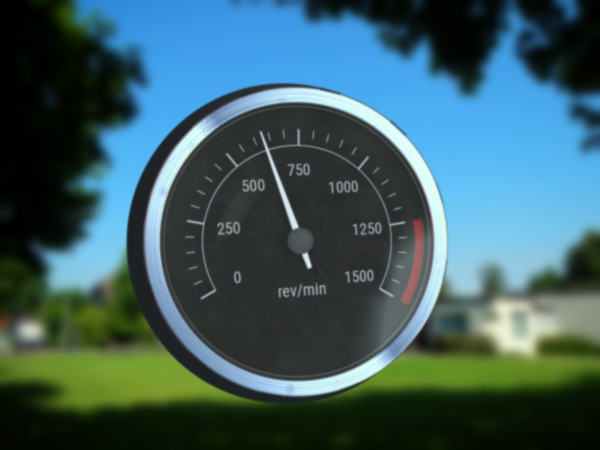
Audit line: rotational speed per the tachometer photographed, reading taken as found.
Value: 625 rpm
